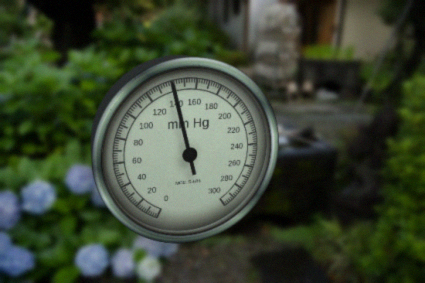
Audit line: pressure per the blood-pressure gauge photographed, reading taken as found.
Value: 140 mmHg
